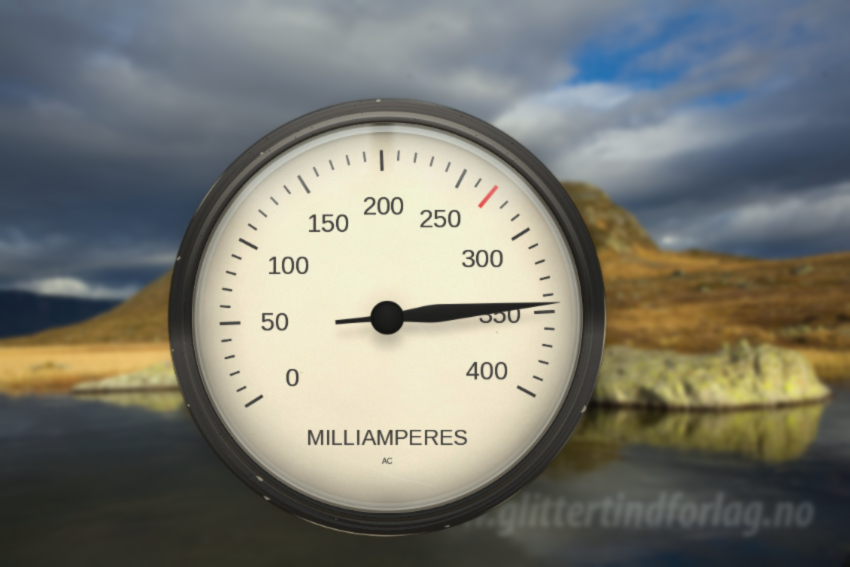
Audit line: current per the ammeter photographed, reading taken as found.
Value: 345 mA
